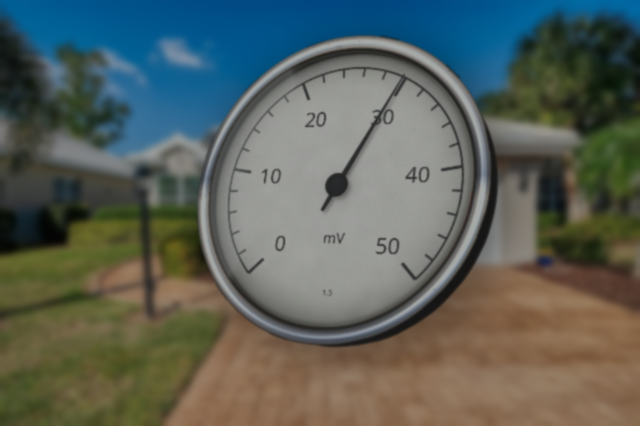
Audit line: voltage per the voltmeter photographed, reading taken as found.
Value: 30 mV
